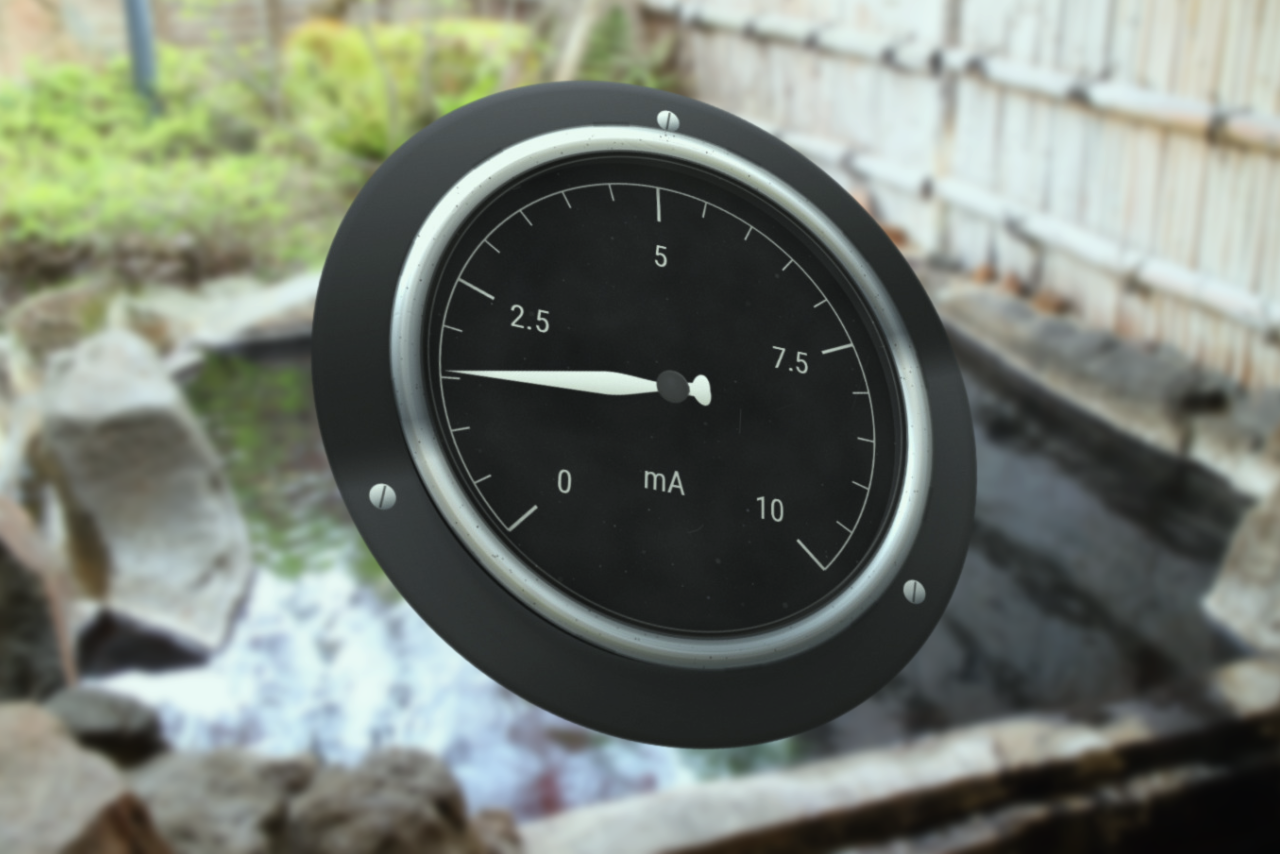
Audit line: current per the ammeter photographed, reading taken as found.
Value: 1.5 mA
